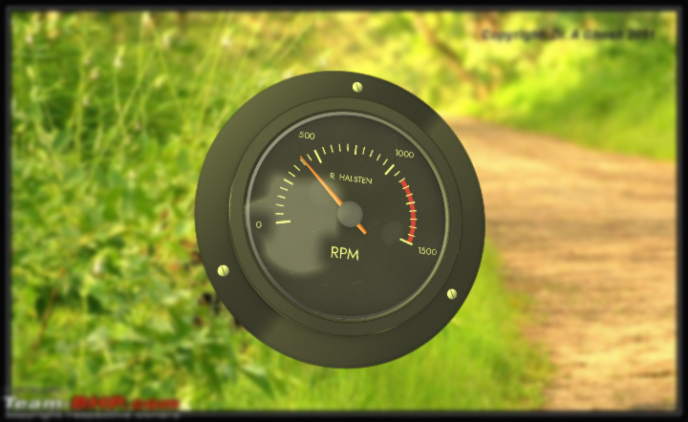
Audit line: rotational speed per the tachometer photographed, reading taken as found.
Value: 400 rpm
